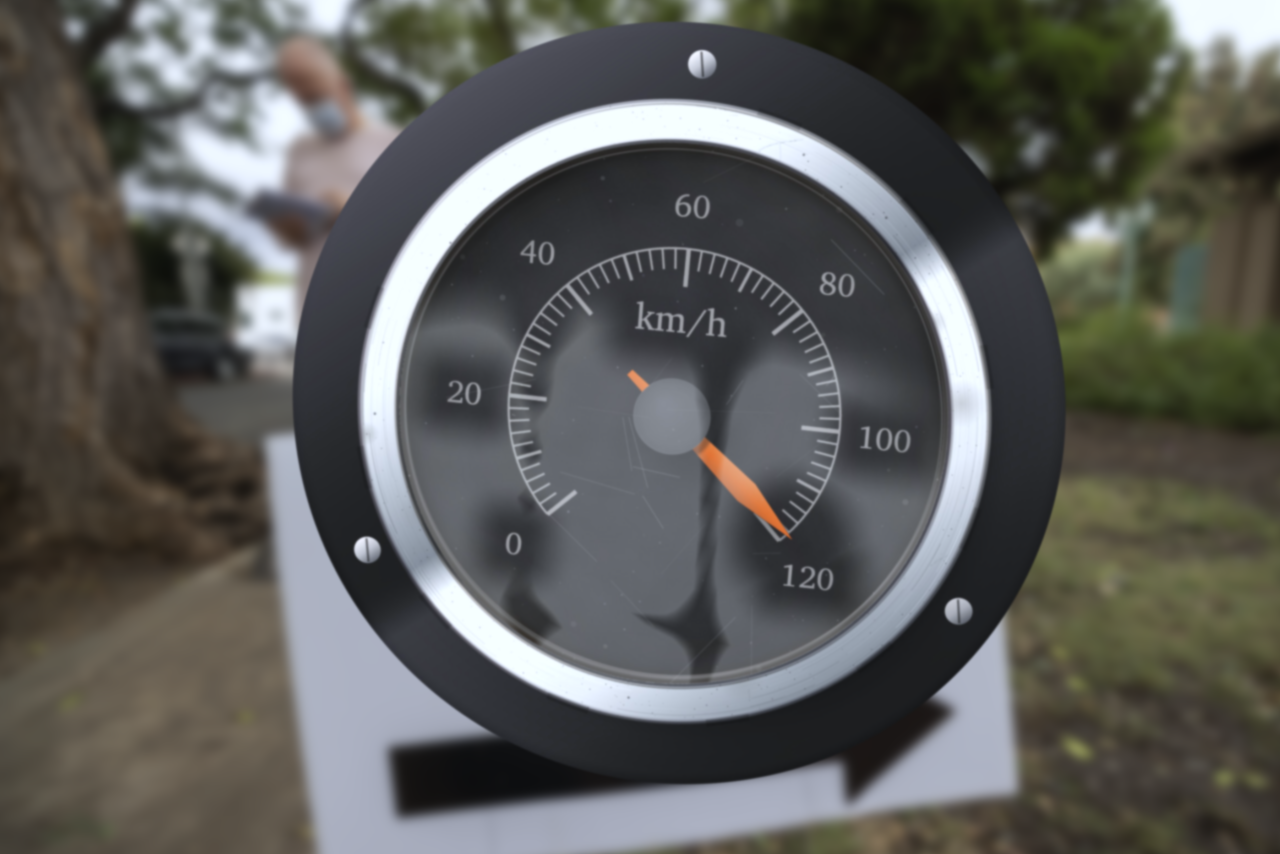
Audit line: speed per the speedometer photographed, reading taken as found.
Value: 118 km/h
